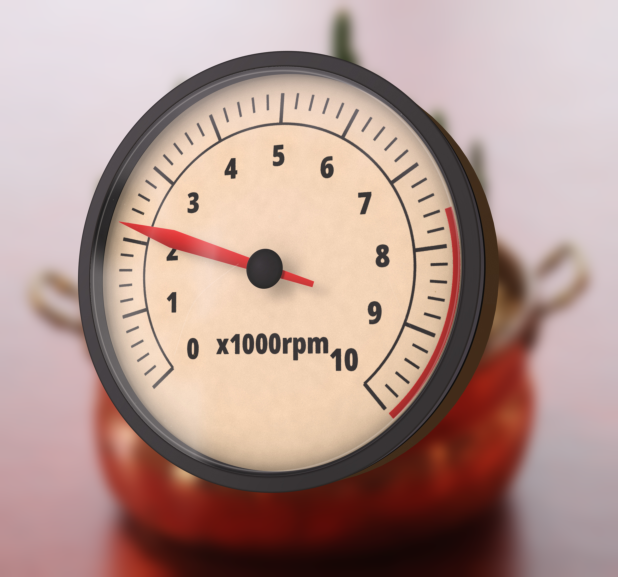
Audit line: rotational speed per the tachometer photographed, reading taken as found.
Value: 2200 rpm
